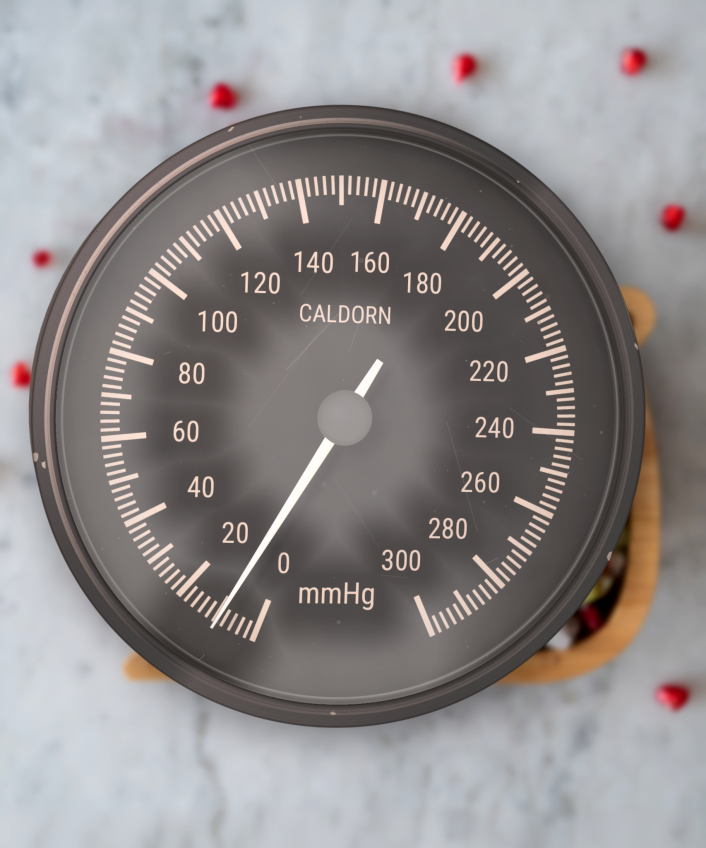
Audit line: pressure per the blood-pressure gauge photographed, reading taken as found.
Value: 10 mmHg
